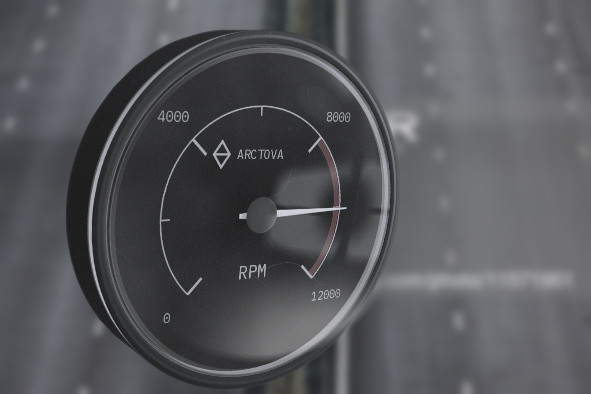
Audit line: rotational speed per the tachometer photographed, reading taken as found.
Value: 10000 rpm
